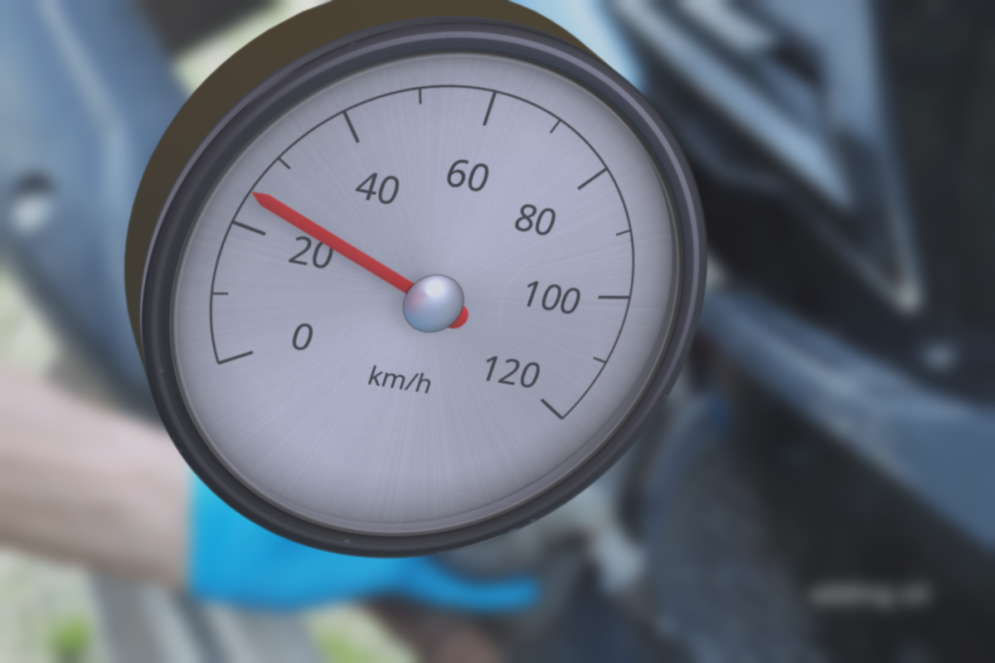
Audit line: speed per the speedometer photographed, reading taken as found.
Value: 25 km/h
